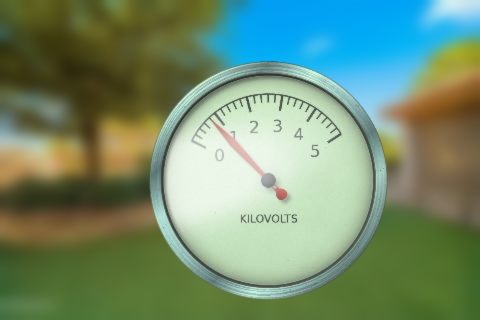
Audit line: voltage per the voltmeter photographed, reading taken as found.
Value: 0.8 kV
